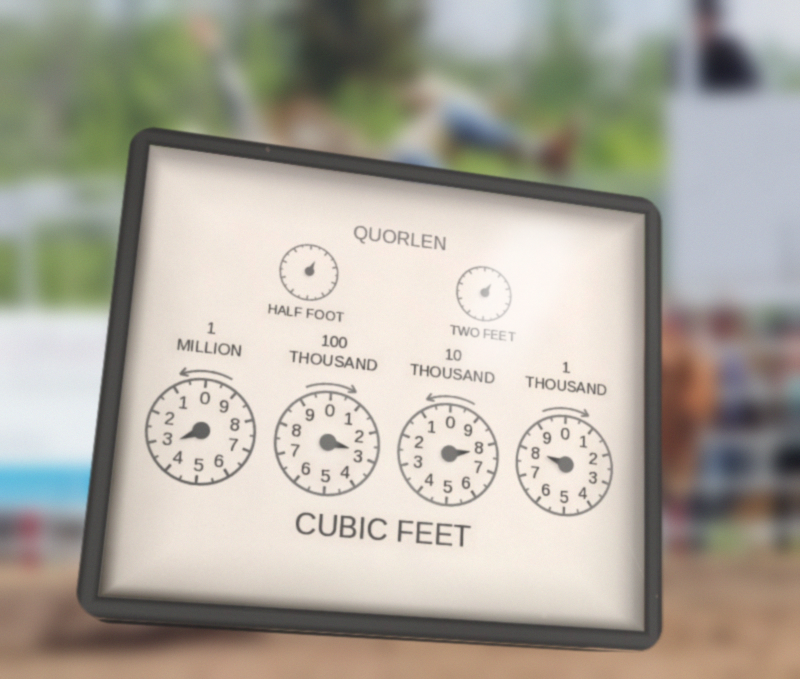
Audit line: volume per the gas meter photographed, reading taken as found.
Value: 327800 ft³
